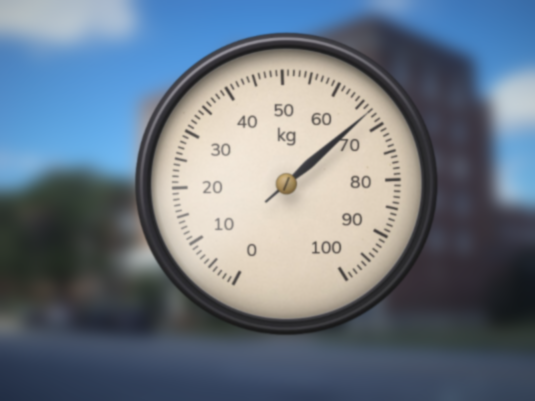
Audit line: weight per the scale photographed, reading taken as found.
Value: 67 kg
